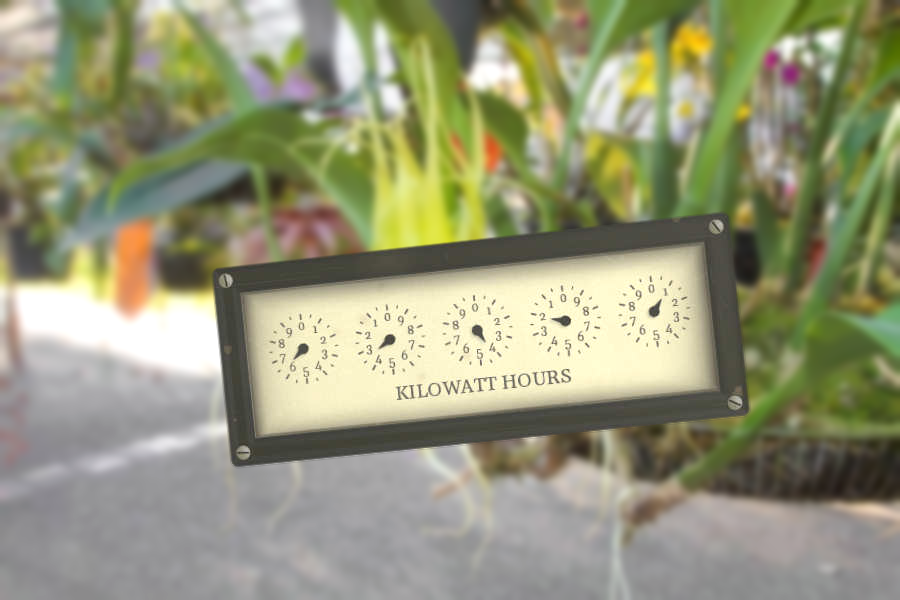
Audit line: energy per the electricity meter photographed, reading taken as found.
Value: 63421 kWh
